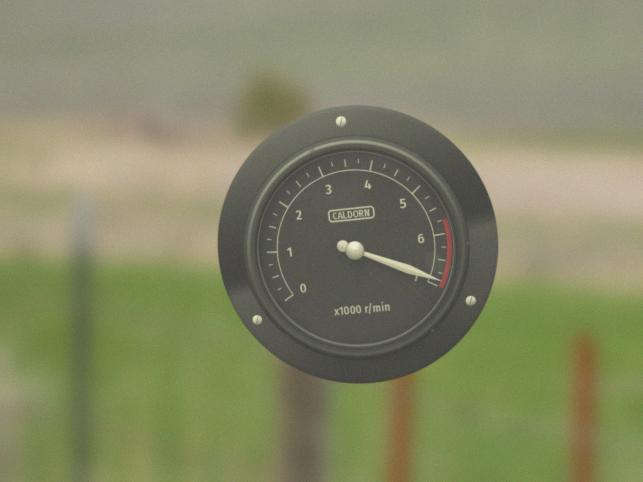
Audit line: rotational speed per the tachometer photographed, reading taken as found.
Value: 6875 rpm
